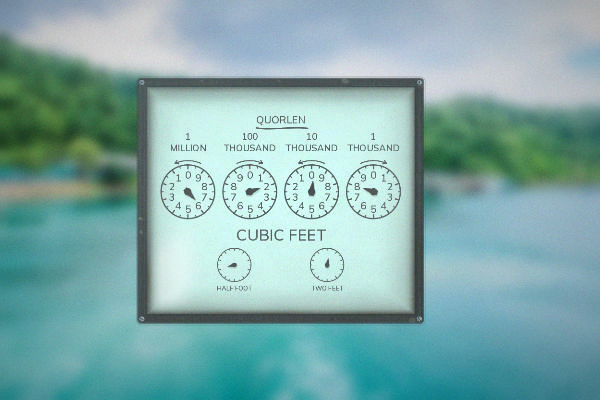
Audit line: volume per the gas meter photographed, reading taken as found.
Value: 619800 ft³
